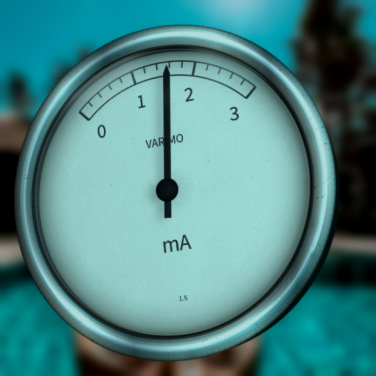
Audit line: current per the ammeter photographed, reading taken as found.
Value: 1.6 mA
